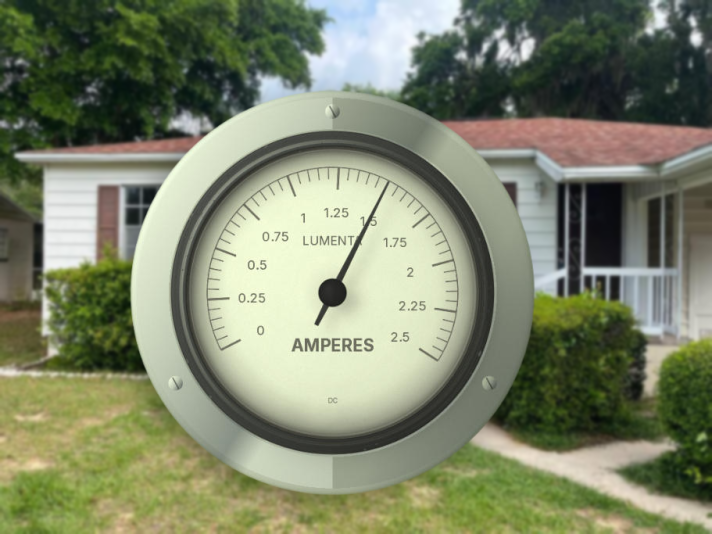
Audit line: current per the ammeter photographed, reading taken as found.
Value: 1.5 A
